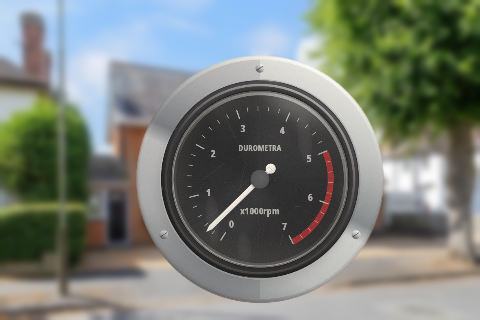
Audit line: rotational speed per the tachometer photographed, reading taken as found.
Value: 300 rpm
